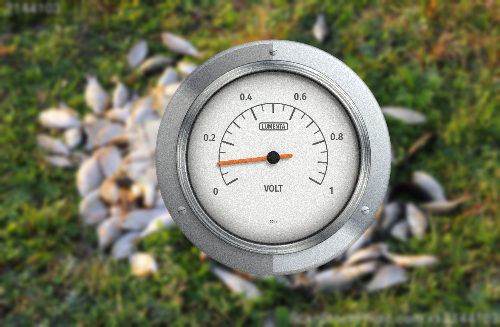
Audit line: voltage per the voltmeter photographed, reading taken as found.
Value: 0.1 V
